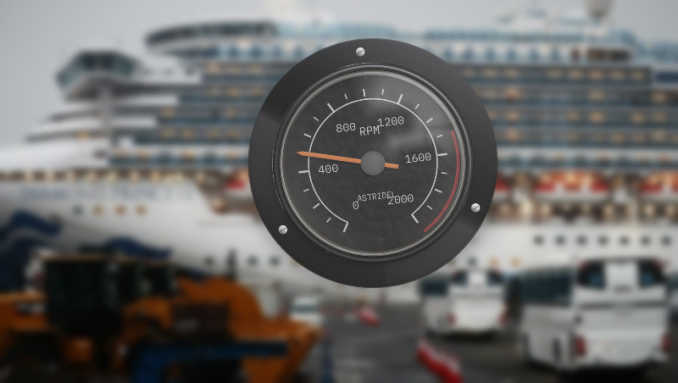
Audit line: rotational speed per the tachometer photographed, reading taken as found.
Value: 500 rpm
